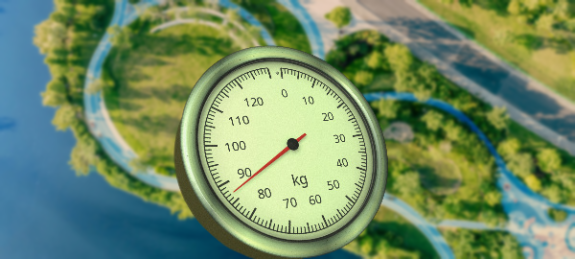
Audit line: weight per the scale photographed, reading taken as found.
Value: 87 kg
